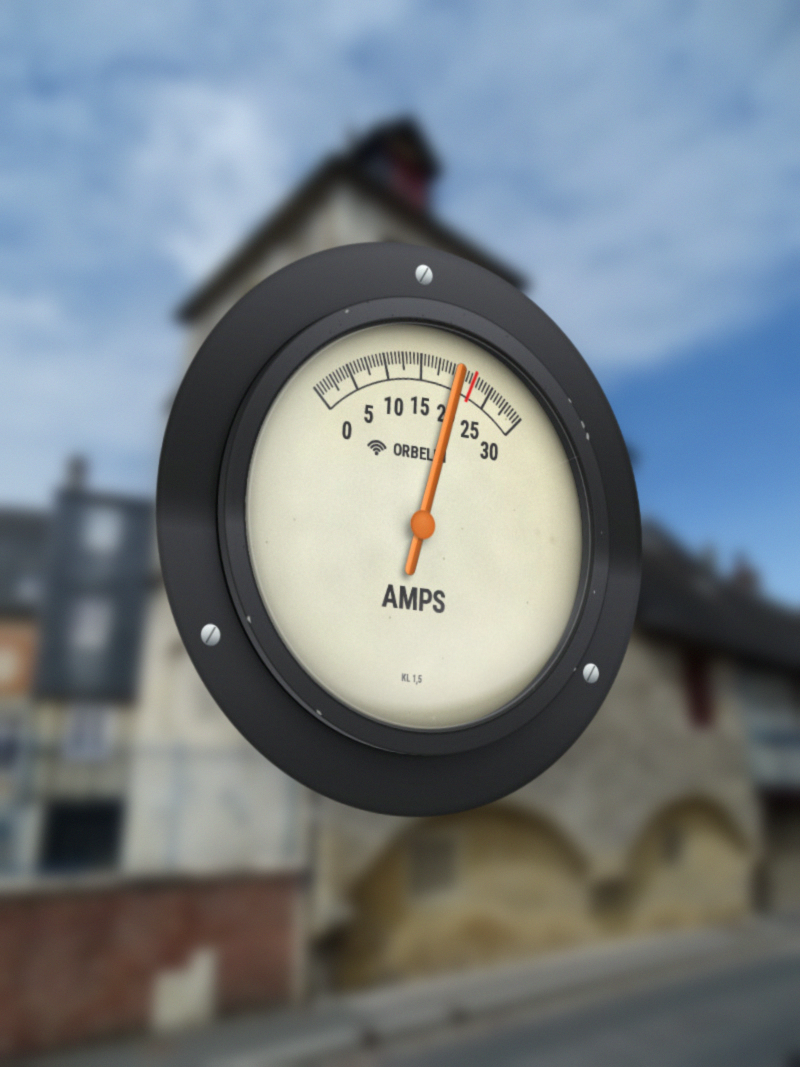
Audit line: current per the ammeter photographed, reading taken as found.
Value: 20 A
